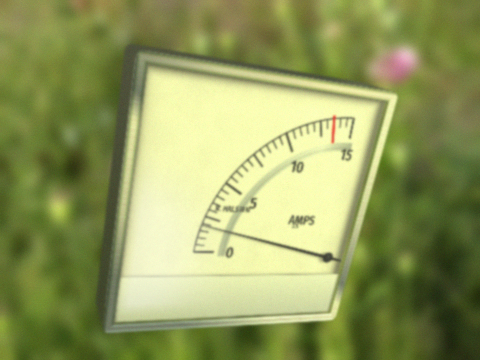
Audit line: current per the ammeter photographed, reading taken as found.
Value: 2 A
